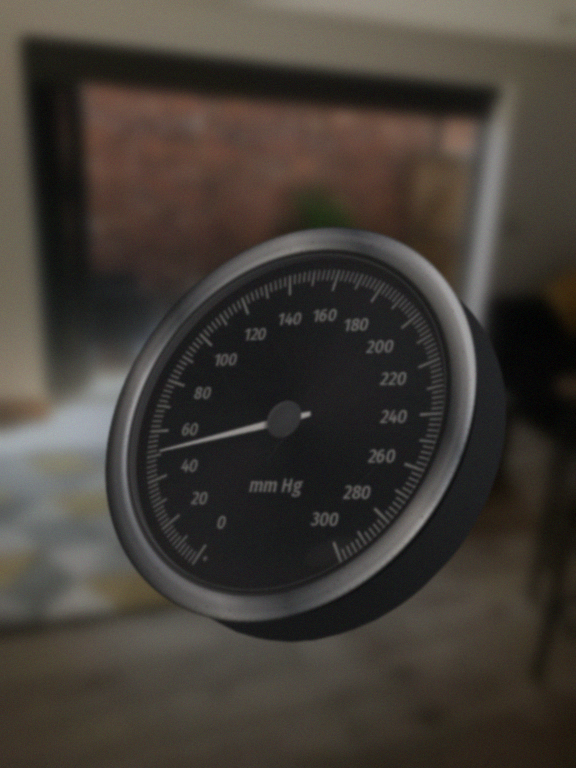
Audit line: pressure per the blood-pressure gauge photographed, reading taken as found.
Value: 50 mmHg
